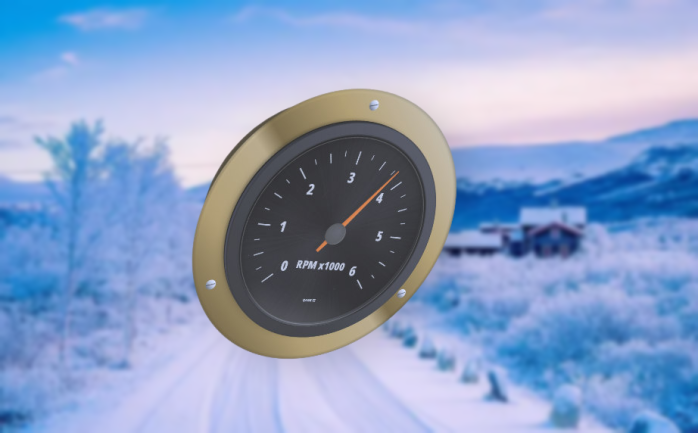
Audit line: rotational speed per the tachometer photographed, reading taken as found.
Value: 3750 rpm
